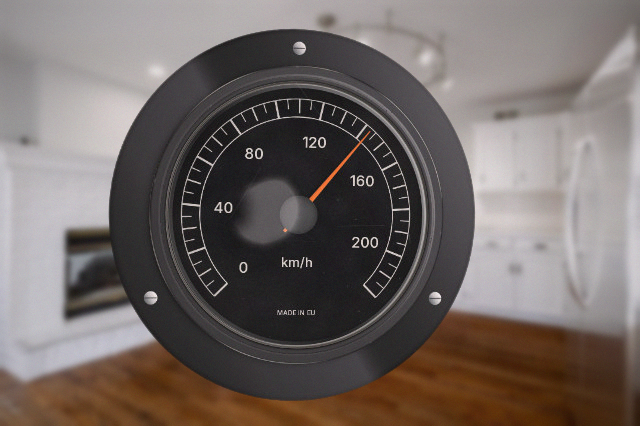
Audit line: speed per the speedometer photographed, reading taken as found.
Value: 142.5 km/h
